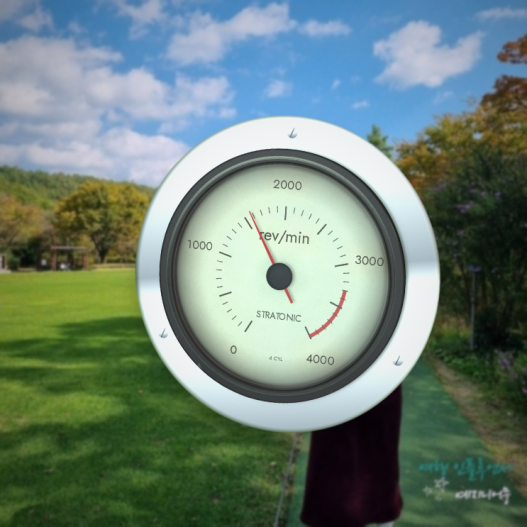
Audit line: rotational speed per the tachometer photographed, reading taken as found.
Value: 1600 rpm
